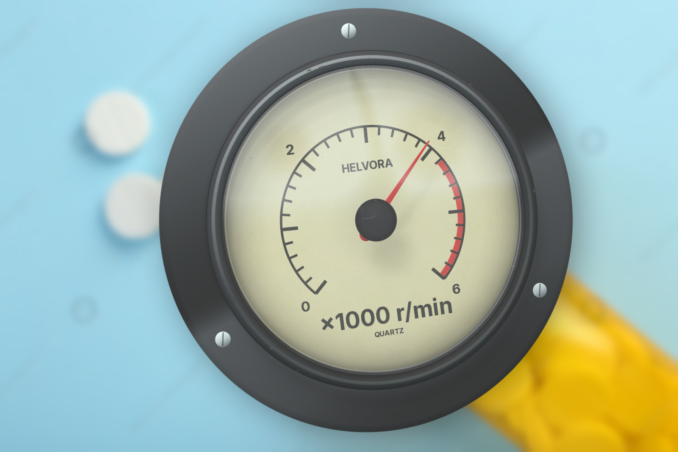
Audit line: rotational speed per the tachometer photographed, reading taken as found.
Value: 3900 rpm
